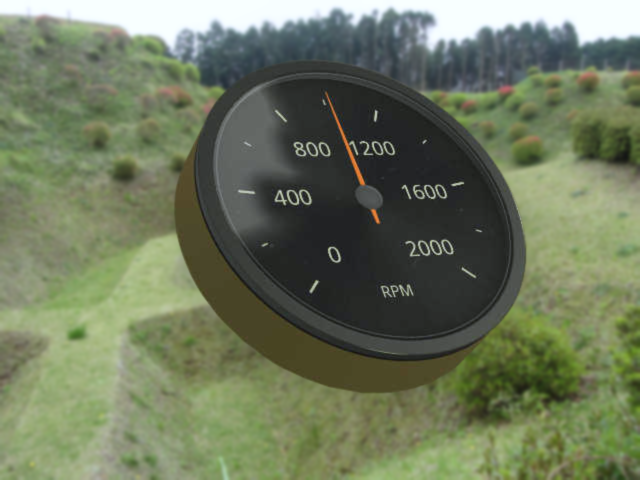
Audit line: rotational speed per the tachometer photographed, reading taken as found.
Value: 1000 rpm
